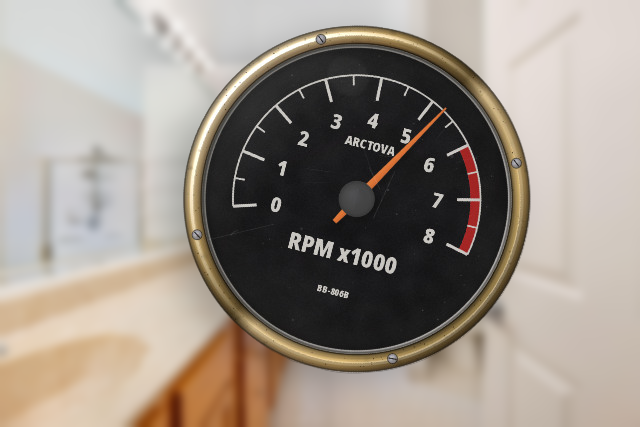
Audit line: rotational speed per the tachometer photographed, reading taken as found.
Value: 5250 rpm
